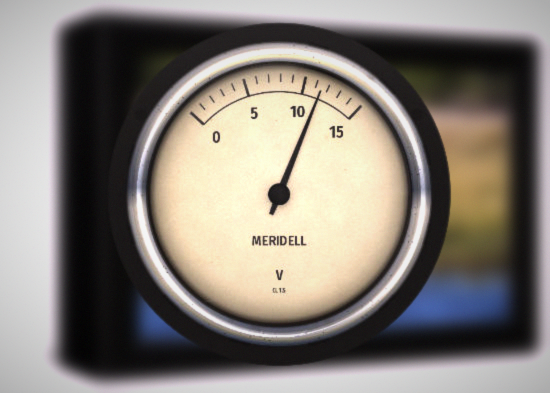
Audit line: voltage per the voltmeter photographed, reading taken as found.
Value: 11.5 V
